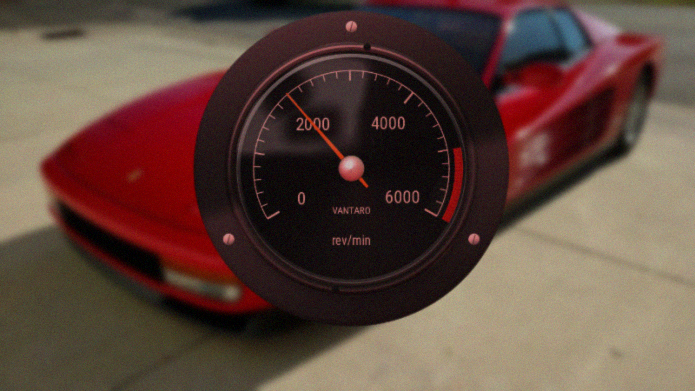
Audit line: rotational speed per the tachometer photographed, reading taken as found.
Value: 2000 rpm
